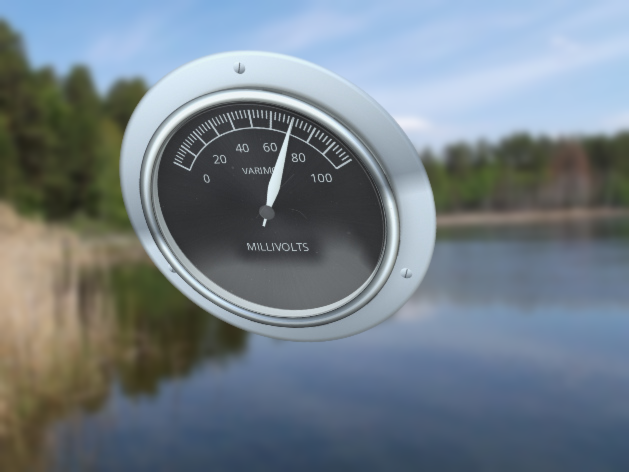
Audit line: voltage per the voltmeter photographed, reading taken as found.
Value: 70 mV
